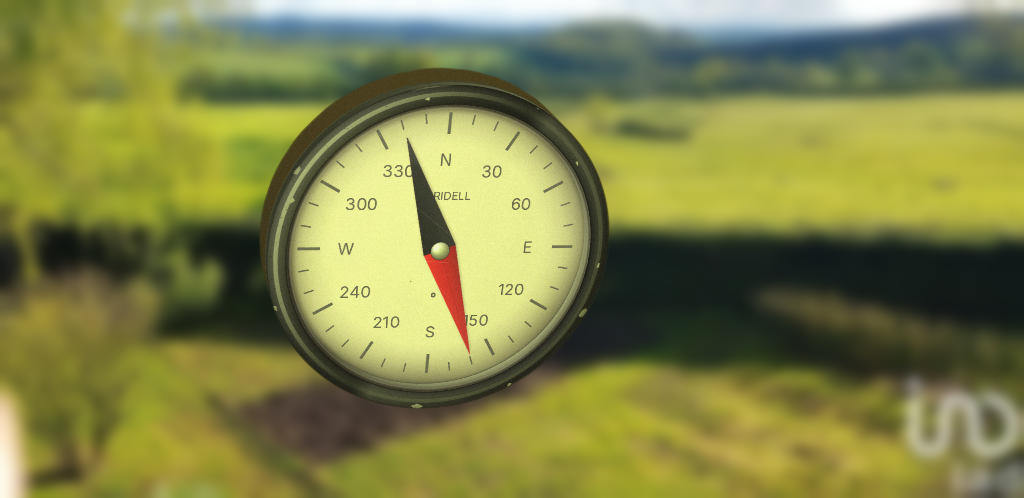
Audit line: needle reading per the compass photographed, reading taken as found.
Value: 160 °
